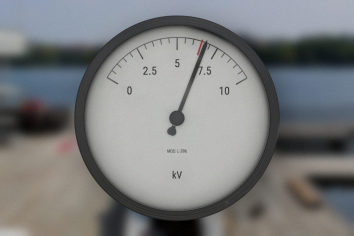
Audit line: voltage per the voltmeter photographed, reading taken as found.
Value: 6.75 kV
